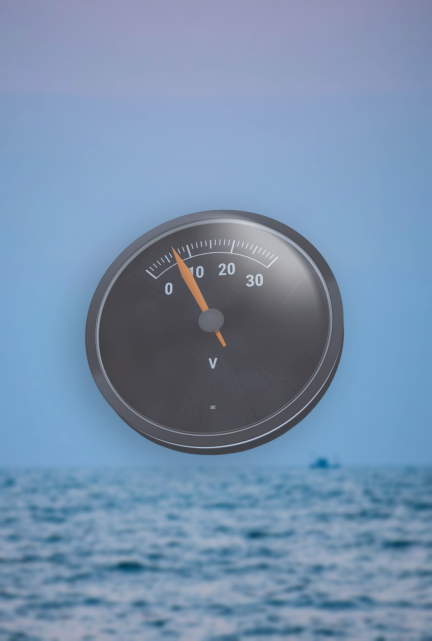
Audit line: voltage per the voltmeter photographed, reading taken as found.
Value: 7 V
